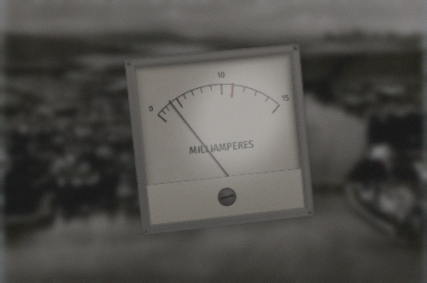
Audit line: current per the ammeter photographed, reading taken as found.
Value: 4 mA
